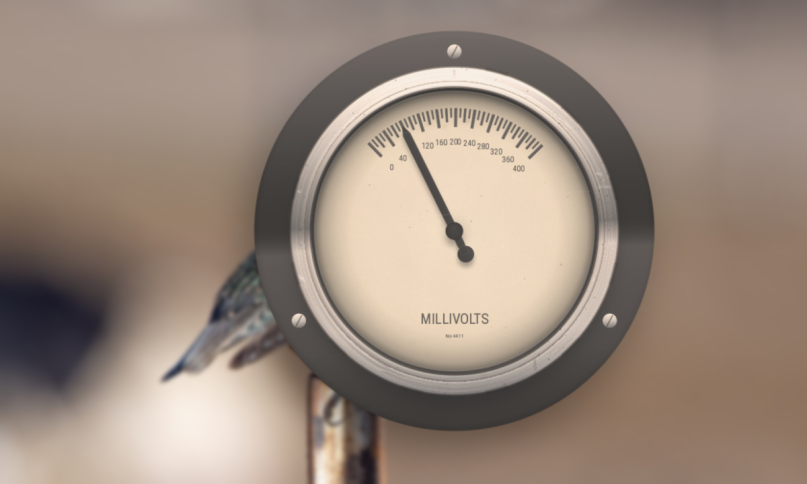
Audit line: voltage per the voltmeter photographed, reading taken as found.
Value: 80 mV
